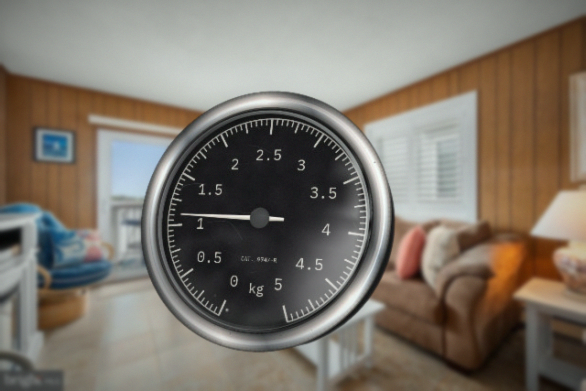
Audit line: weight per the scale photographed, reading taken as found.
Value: 1.1 kg
